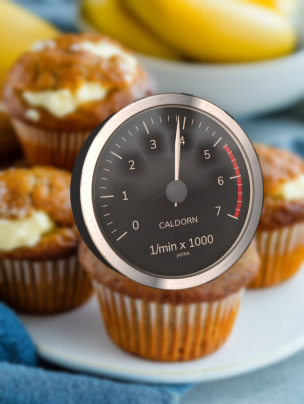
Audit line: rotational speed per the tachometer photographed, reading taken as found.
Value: 3800 rpm
